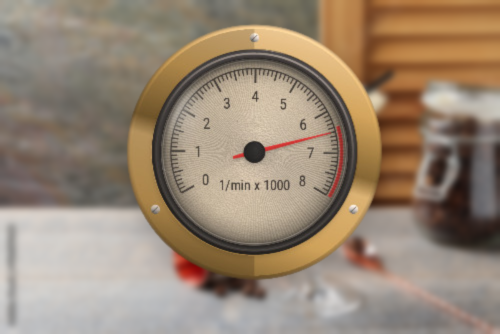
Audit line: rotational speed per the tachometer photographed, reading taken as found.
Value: 6500 rpm
